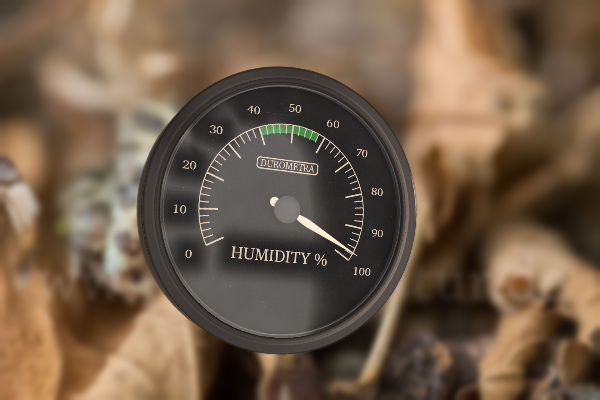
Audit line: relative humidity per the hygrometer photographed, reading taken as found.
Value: 98 %
